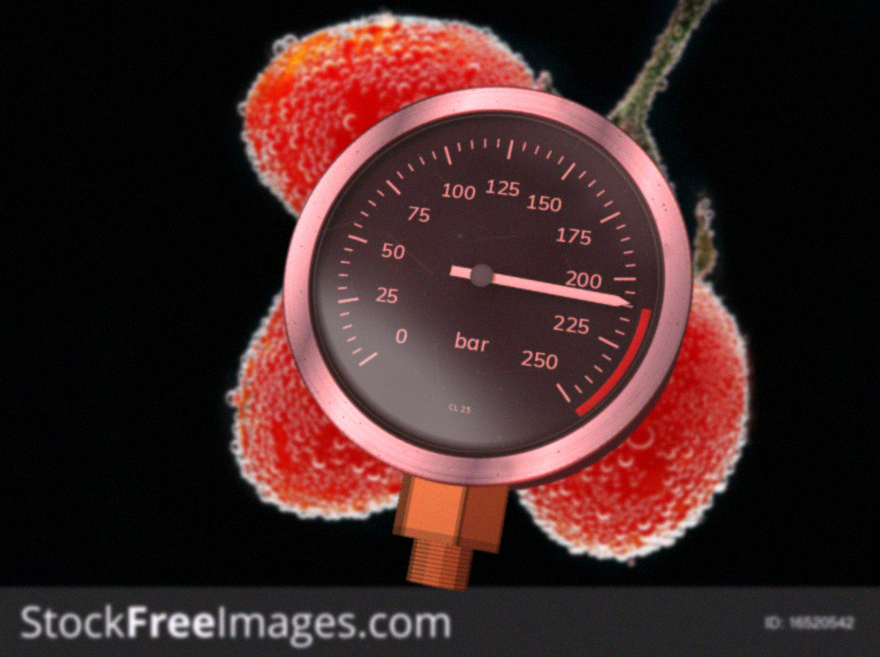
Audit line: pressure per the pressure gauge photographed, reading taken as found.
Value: 210 bar
